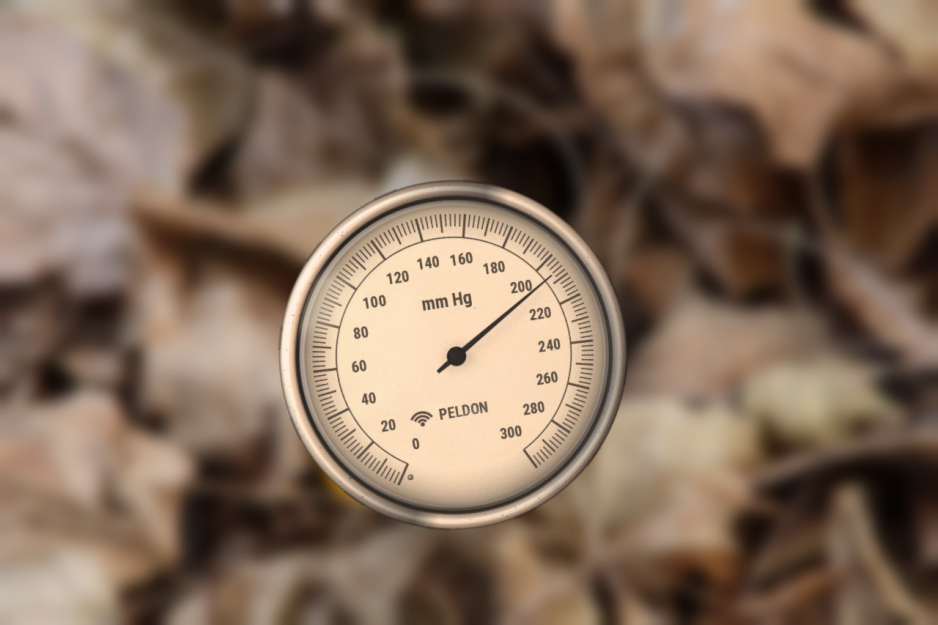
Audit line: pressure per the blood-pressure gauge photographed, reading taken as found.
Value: 206 mmHg
